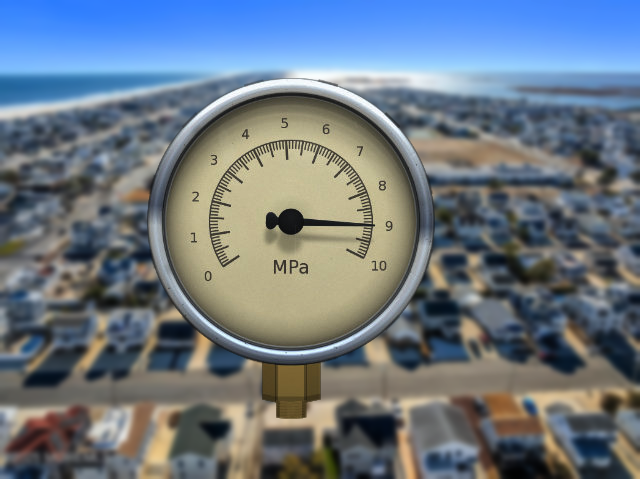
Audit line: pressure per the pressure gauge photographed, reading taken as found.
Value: 9 MPa
